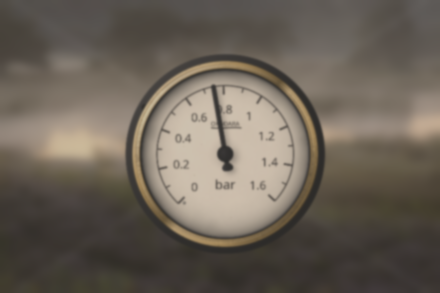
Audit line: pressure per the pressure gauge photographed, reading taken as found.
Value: 0.75 bar
